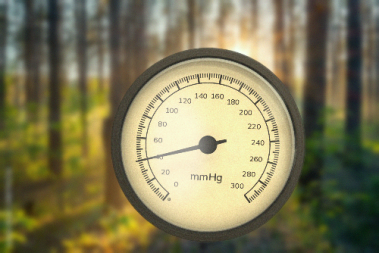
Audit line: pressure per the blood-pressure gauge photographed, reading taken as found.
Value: 40 mmHg
